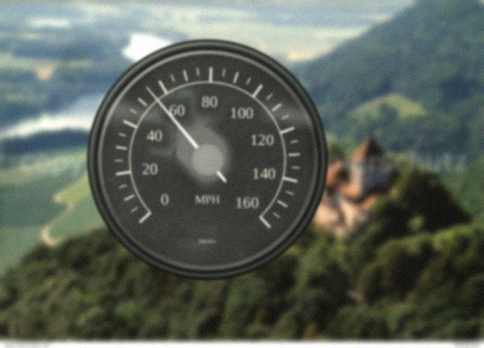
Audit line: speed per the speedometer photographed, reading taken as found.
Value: 55 mph
